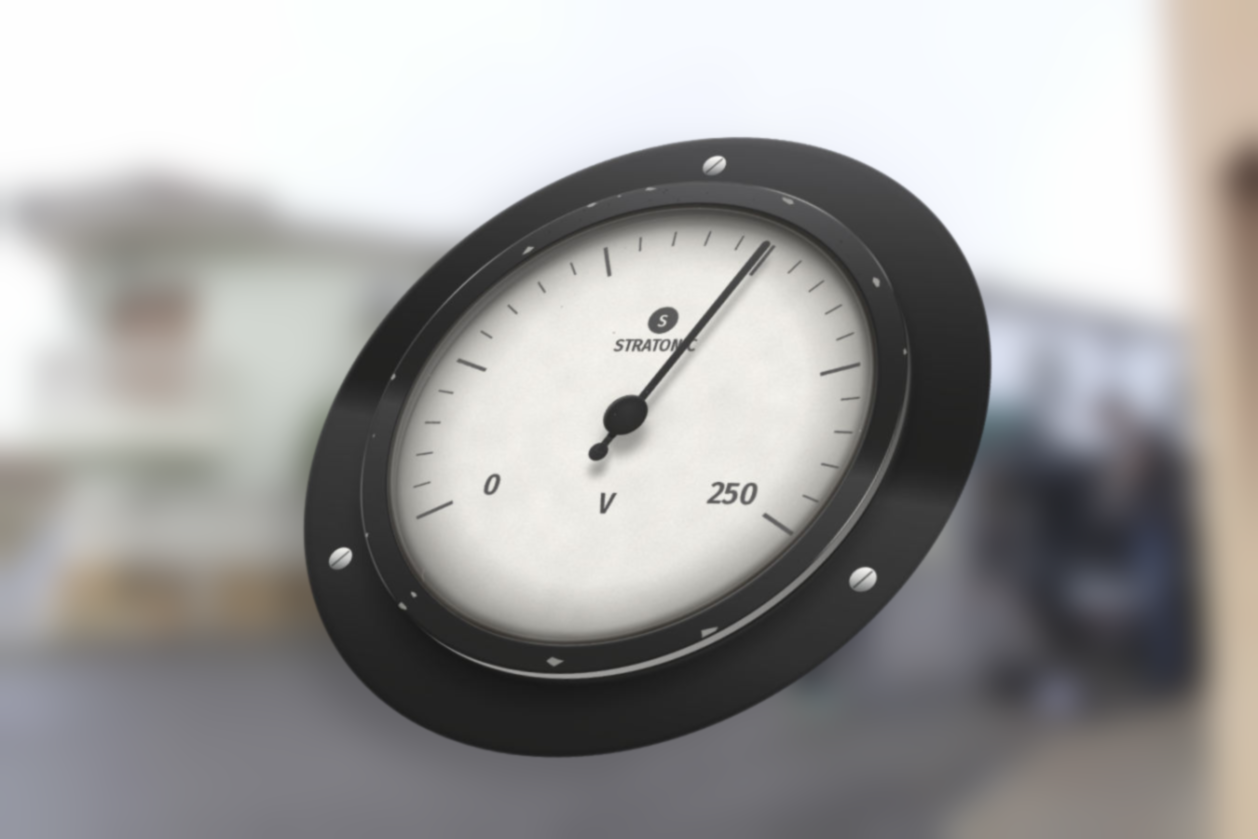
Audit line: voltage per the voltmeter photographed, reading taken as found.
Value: 150 V
